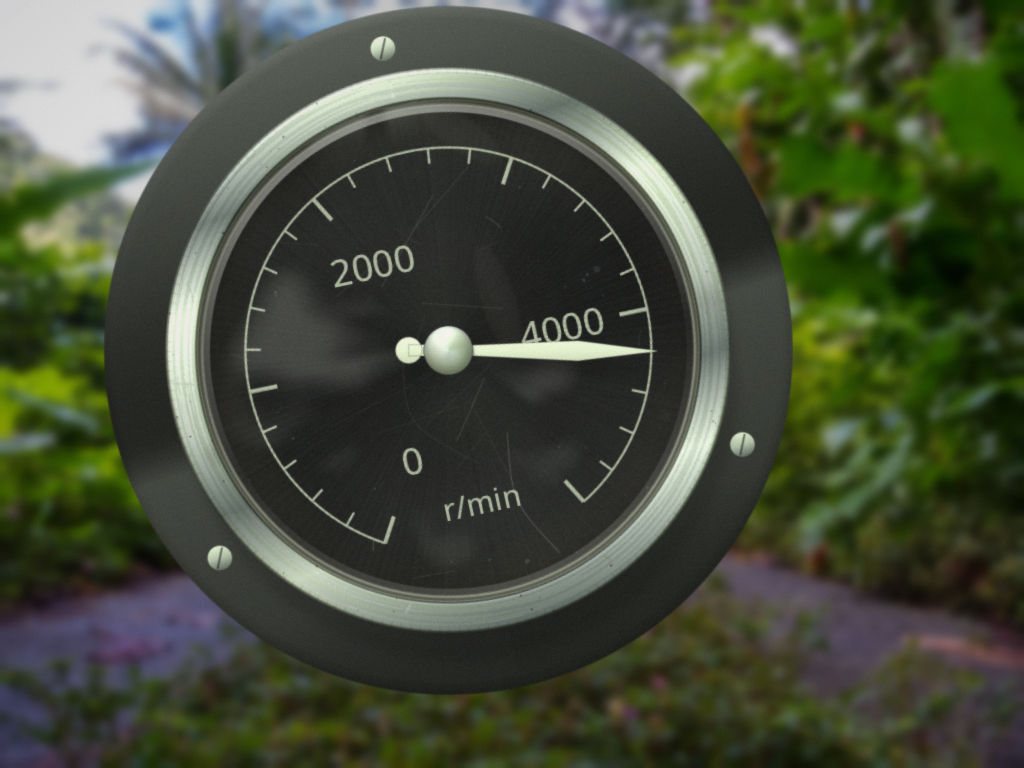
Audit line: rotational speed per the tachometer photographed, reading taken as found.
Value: 4200 rpm
